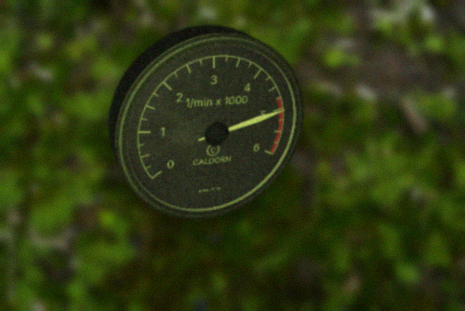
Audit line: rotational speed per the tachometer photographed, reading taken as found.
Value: 5000 rpm
